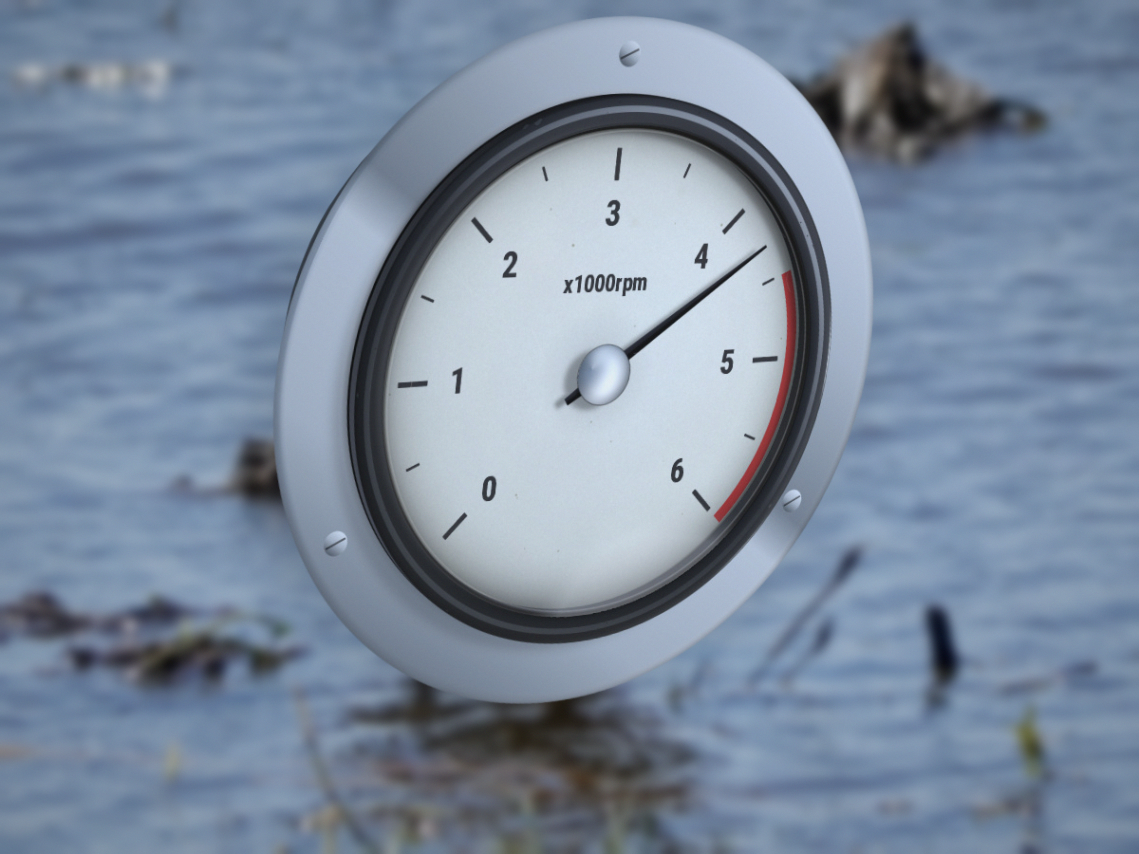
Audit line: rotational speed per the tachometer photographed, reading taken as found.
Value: 4250 rpm
